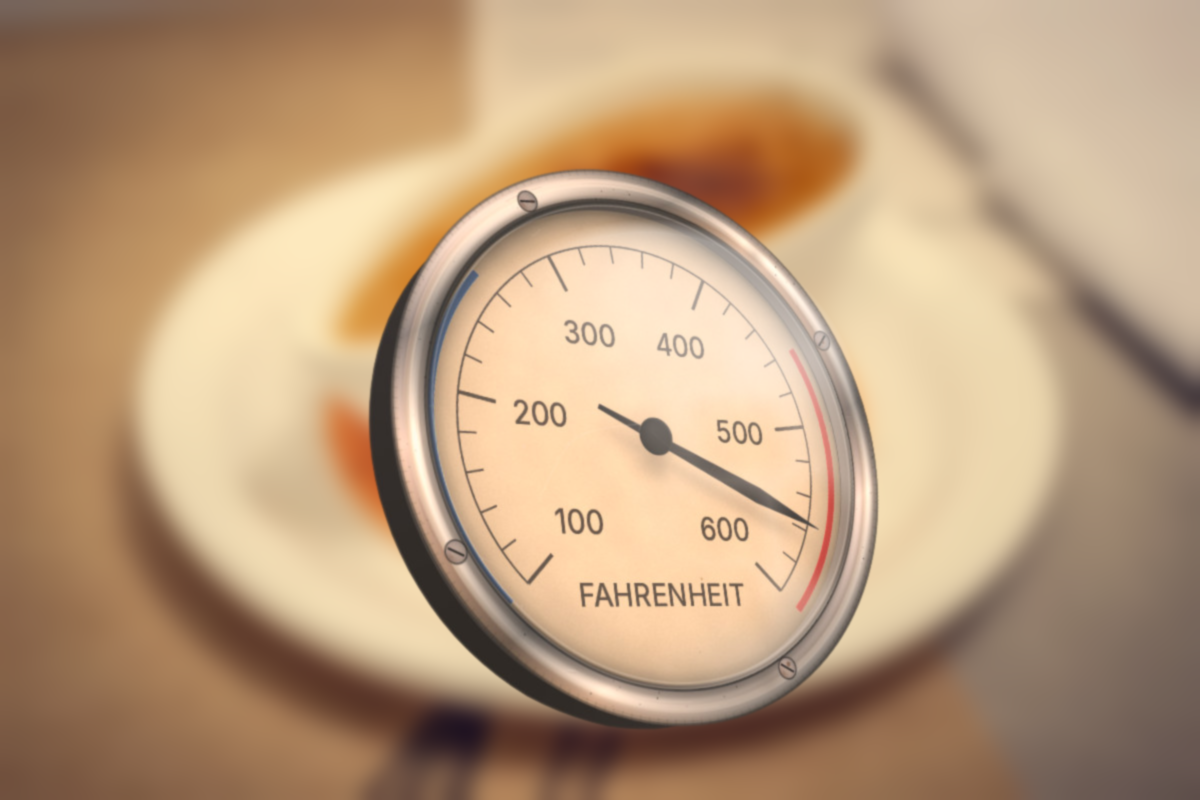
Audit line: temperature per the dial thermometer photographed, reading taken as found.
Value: 560 °F
